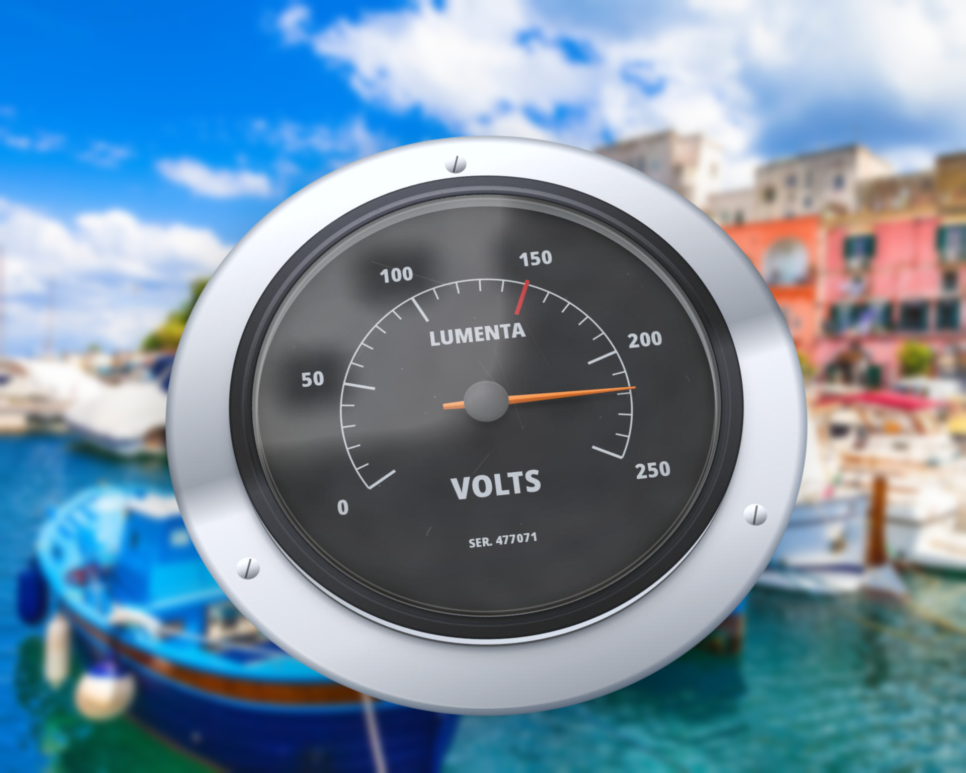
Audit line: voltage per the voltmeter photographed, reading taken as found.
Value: 220 V
